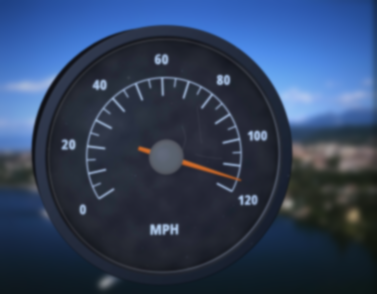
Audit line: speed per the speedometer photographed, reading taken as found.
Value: 115 mph
